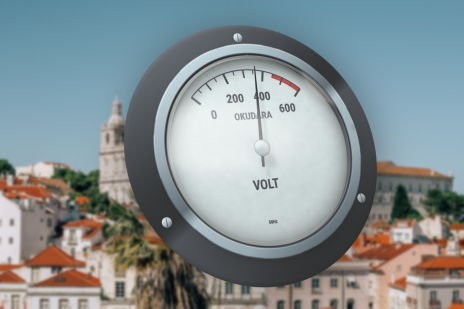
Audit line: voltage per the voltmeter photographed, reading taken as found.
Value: 350 V
